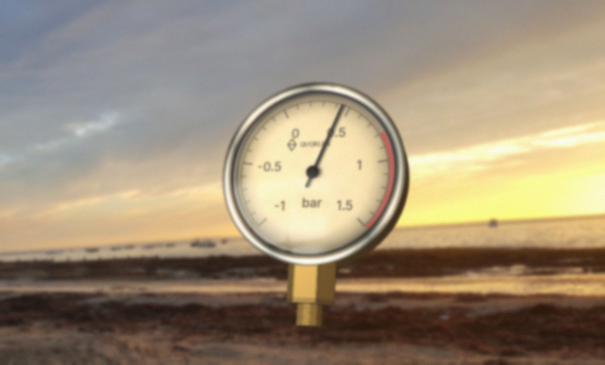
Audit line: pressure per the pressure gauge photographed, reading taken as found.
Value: 0.45 bar
